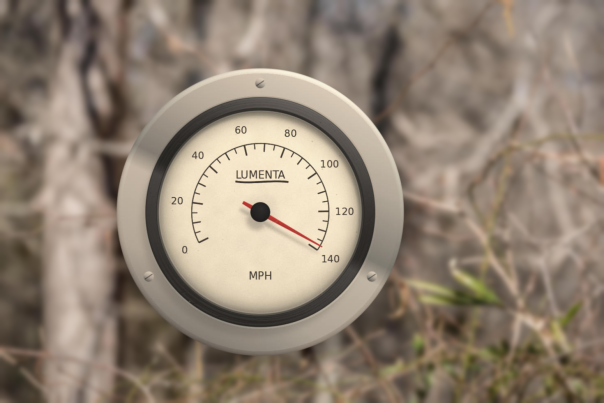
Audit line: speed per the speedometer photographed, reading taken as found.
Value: 137.5 mph
